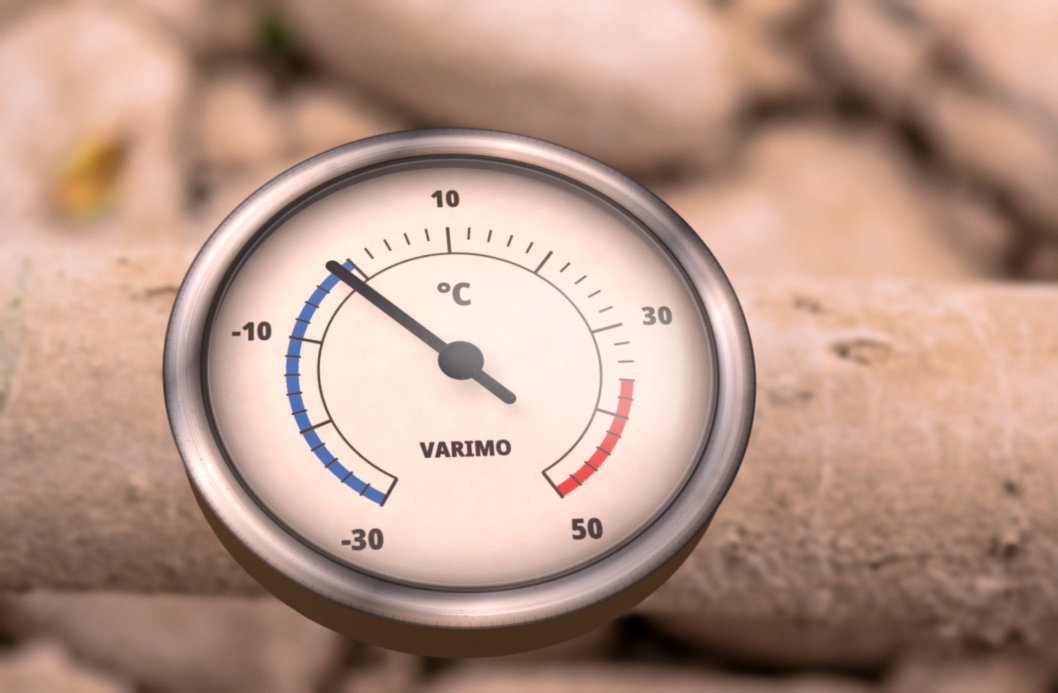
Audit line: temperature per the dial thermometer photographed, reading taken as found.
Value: -2 °C
